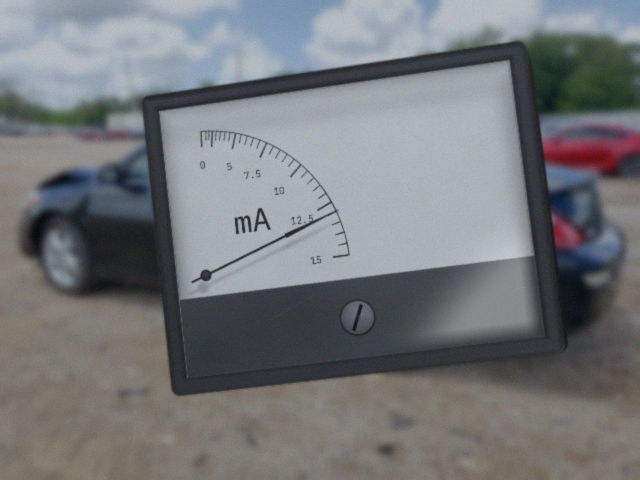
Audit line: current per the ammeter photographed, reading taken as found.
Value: 13 mA
